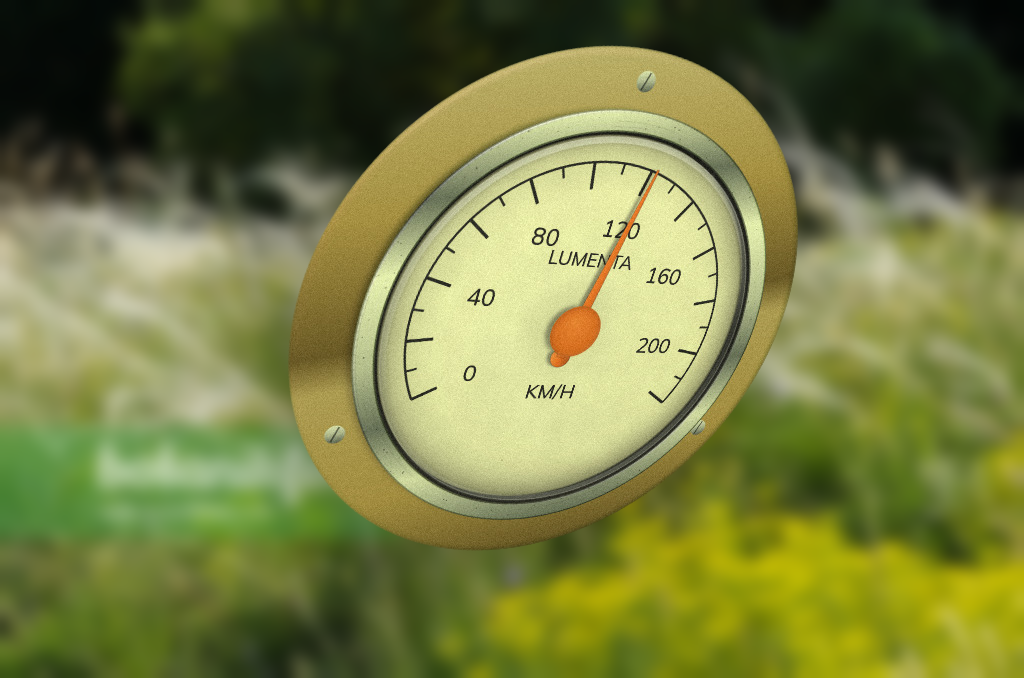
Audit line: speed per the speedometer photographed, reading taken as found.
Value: 120 km/h
